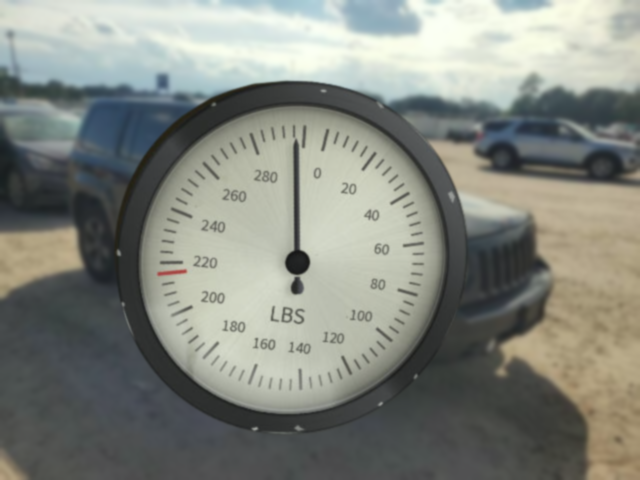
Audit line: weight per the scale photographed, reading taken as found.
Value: 296 lb
